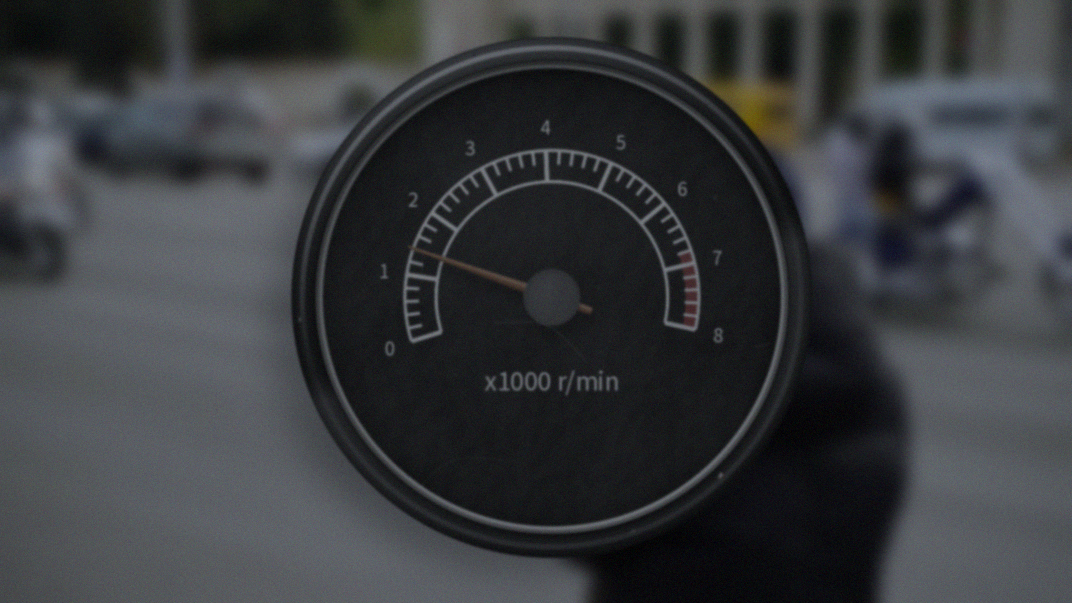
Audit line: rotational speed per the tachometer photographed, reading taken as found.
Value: 1400 rpm
